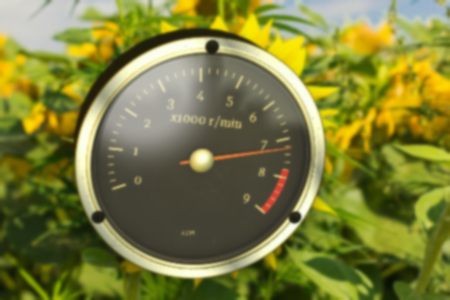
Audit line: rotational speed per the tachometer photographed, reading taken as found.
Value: 7200 rpm
